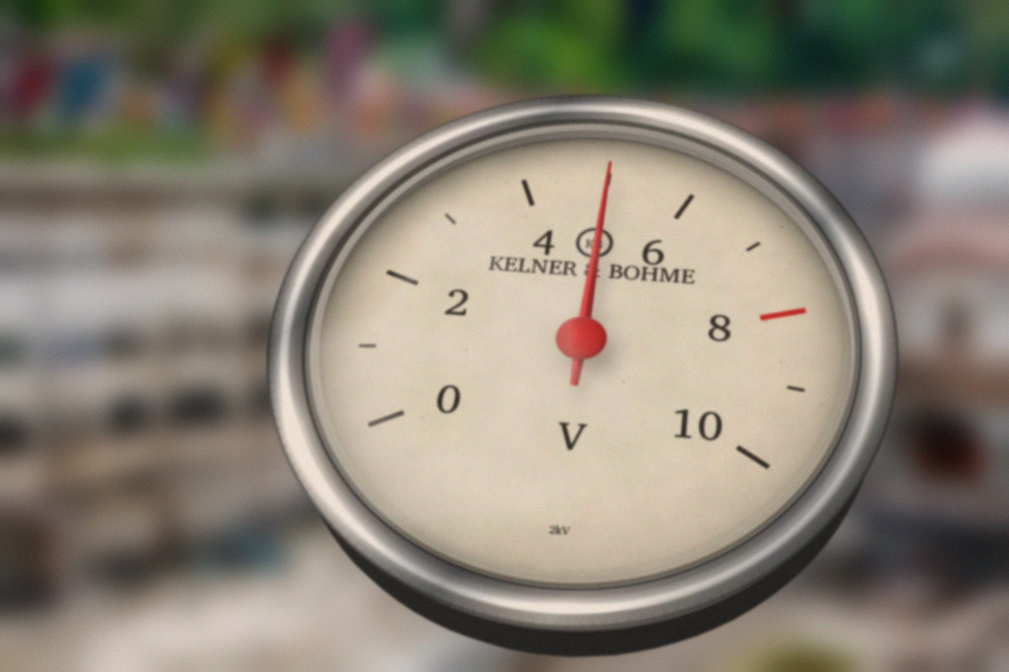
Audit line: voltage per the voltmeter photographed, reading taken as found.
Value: 5 V
